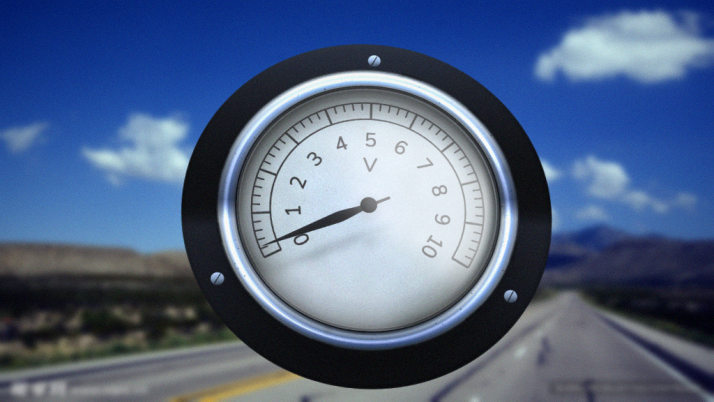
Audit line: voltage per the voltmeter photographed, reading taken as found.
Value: 0.2 V
